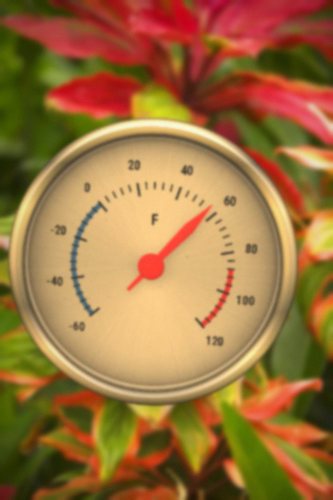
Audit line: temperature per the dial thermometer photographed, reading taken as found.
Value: 56 °F
